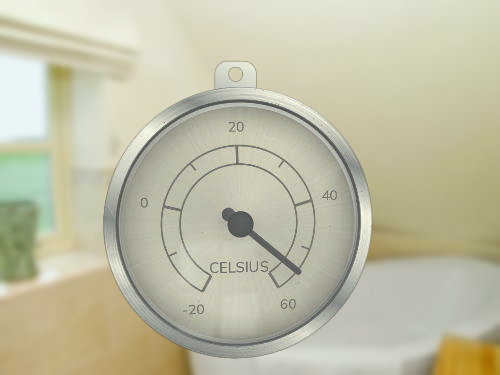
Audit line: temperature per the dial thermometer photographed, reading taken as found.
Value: 55 °C
